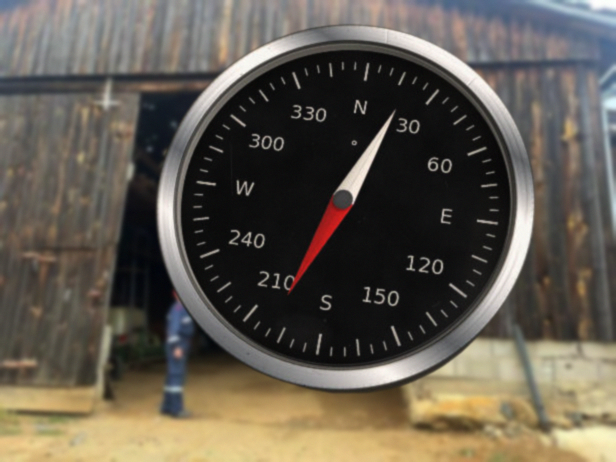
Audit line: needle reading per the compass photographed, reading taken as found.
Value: 200 °
